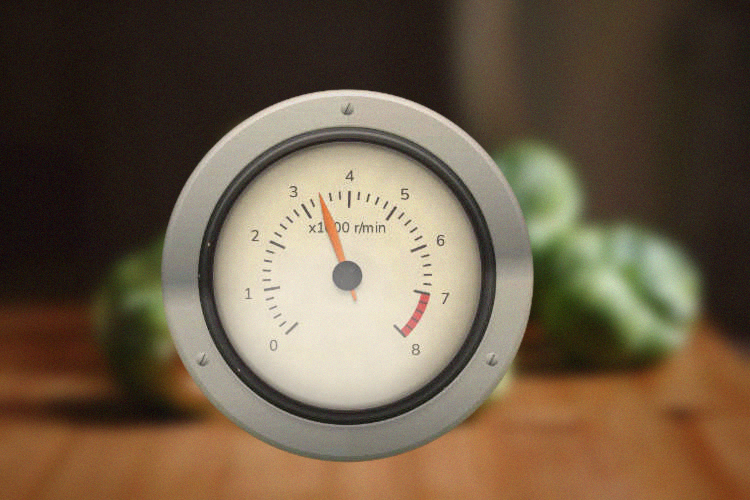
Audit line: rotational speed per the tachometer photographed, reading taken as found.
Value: 3400 rpm
